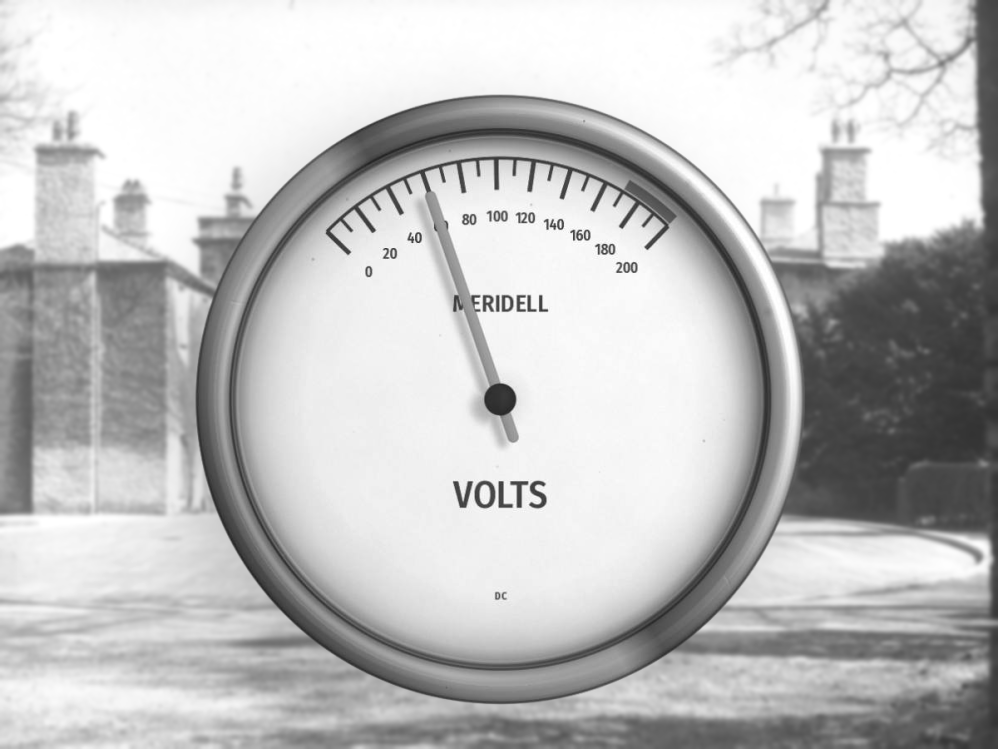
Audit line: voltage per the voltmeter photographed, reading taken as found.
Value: 60 V
